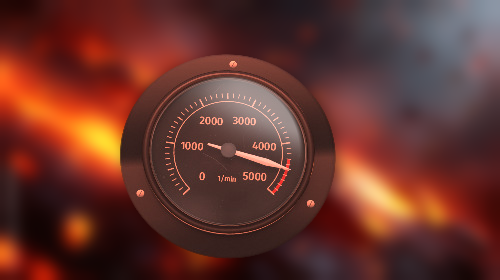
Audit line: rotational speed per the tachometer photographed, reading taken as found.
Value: 4500 rpm
